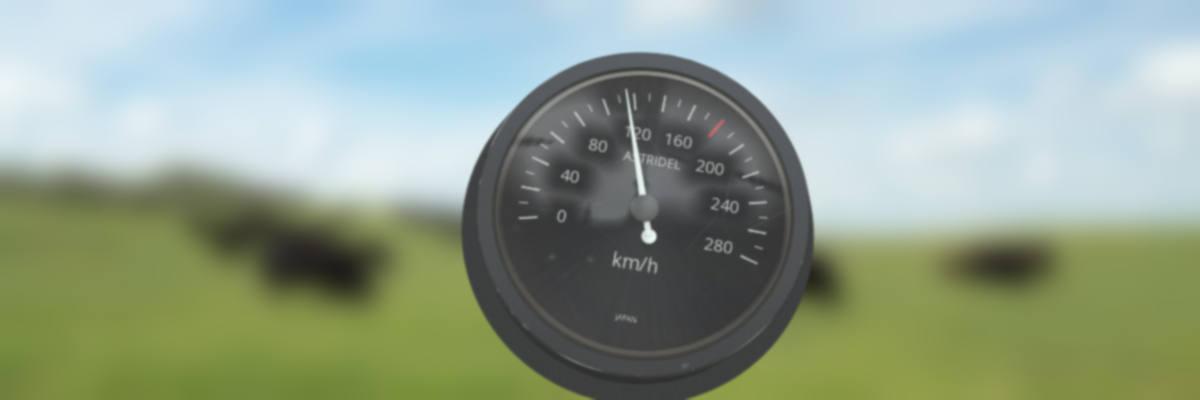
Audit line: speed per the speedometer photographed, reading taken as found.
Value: 115 km/h
